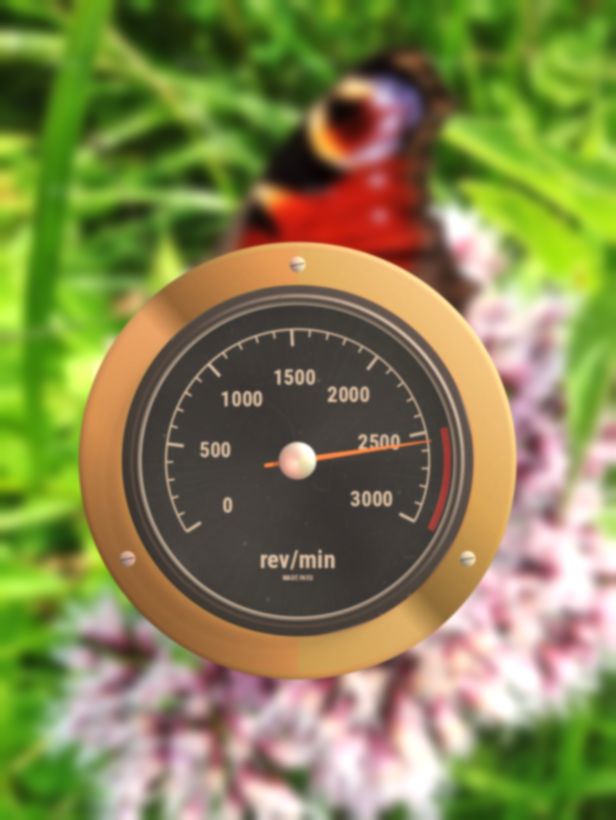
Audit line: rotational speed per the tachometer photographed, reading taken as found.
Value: 2550 rpm
